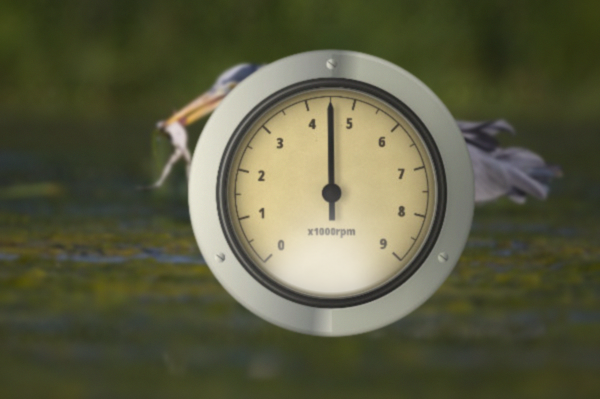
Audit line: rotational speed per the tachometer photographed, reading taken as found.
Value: 4500 rpm
